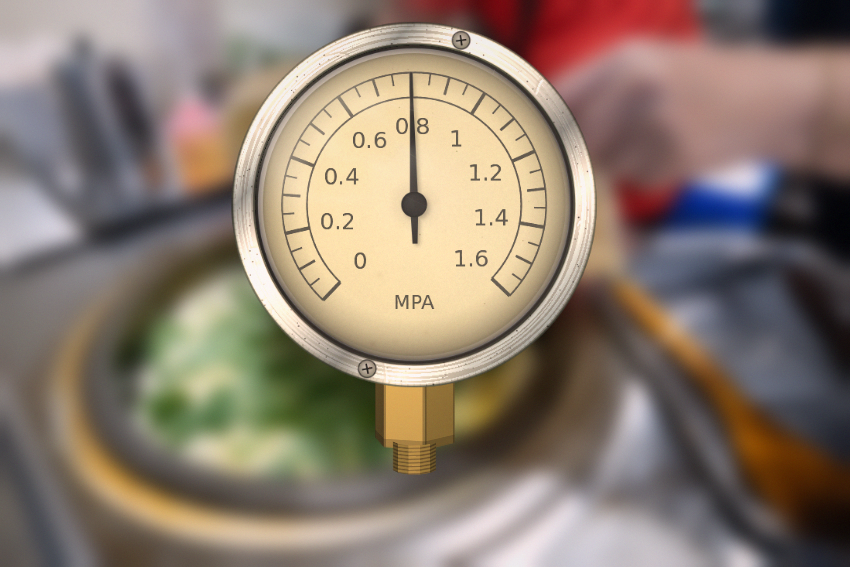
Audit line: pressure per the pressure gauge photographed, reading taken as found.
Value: 0.8 MPa
